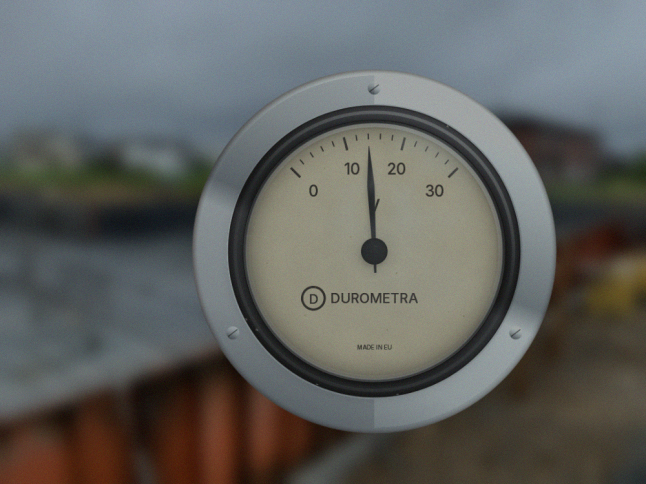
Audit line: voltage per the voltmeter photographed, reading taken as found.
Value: 14 V
